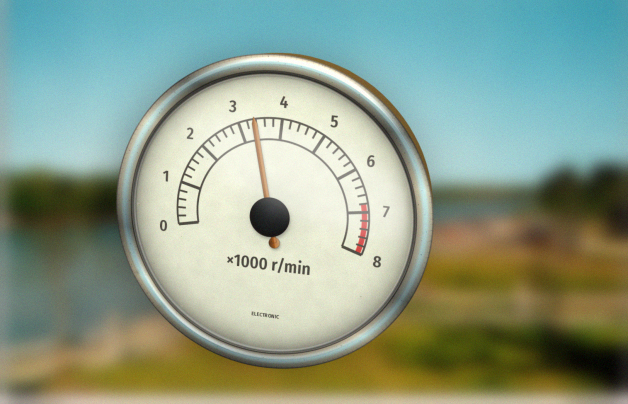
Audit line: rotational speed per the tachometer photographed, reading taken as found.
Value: 3400 rpm
